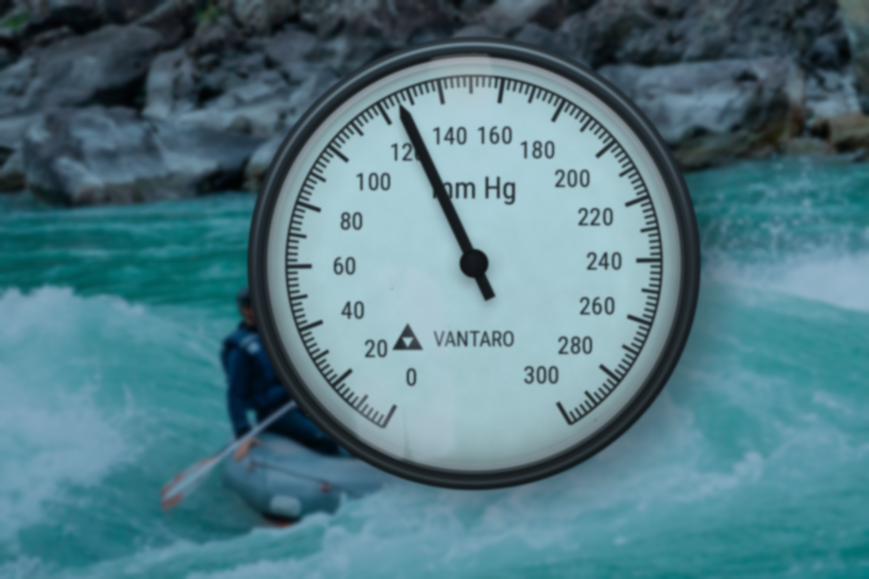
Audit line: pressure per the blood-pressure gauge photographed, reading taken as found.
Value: 126 mmHg
